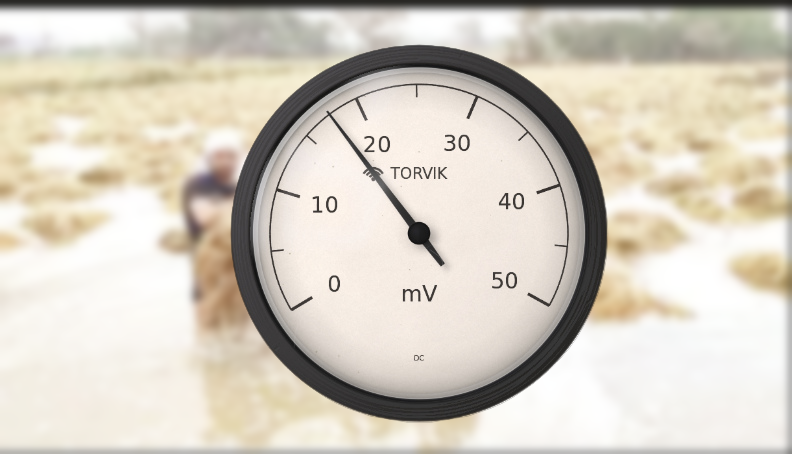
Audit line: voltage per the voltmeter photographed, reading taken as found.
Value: 17.5 mV
